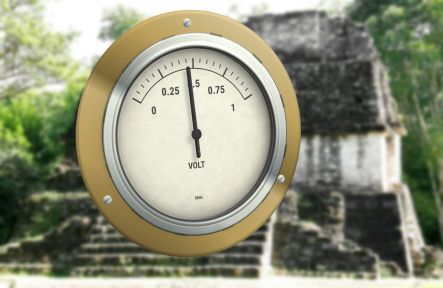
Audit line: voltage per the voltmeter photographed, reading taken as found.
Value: 0.45 V
